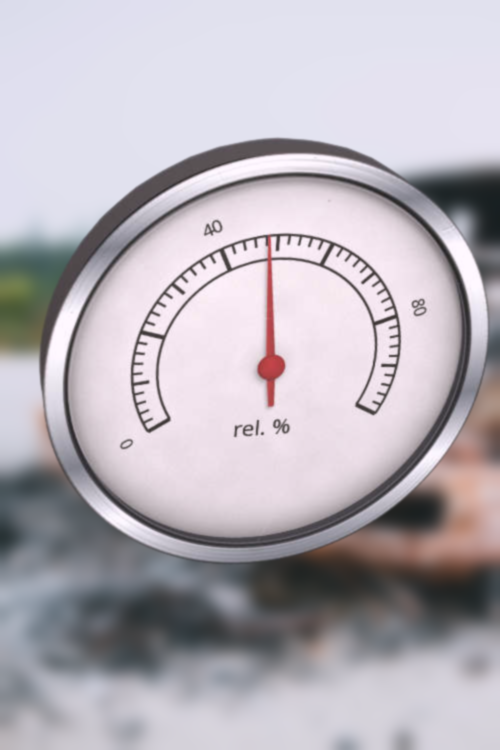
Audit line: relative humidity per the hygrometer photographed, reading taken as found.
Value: 48 %
